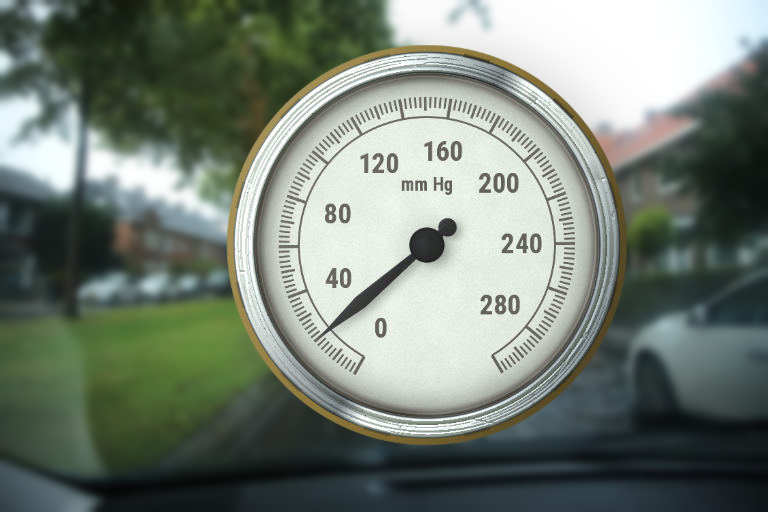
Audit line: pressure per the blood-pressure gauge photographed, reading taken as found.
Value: 20 mmHg
